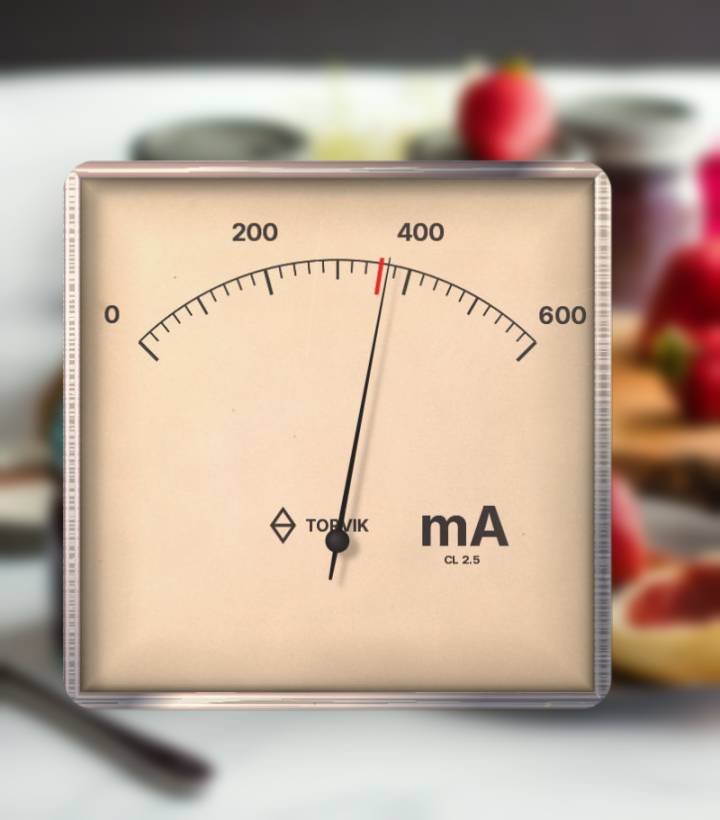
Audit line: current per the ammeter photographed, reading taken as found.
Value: 370 mA
